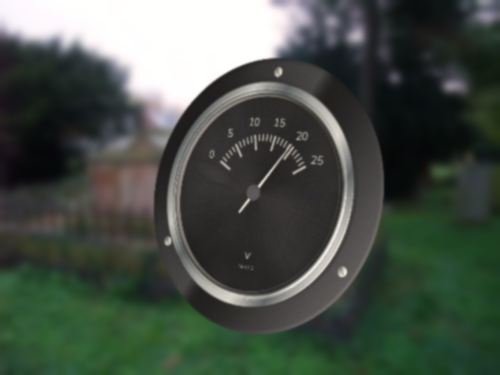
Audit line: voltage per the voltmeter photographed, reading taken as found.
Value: 20 V
